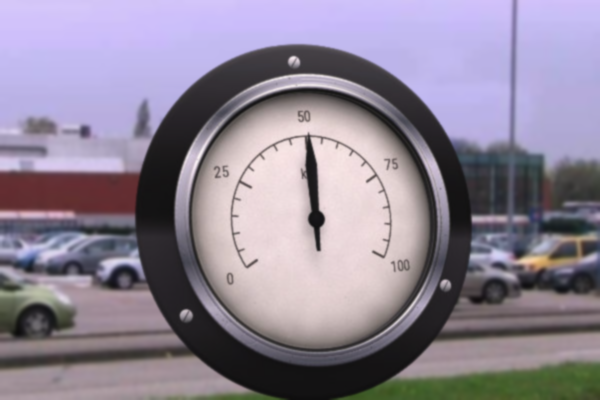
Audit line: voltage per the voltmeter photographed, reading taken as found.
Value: 50 kV
